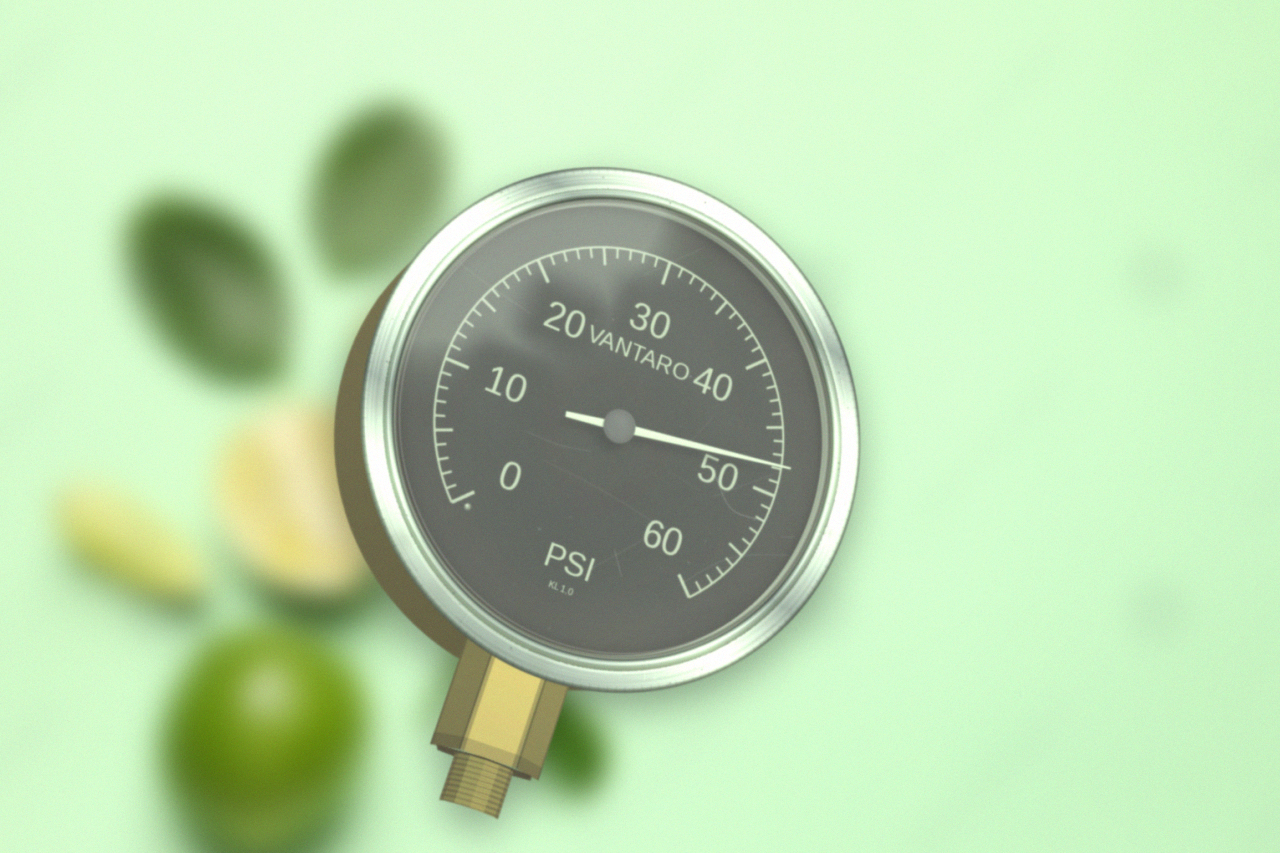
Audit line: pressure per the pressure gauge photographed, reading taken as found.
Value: 48 psi
